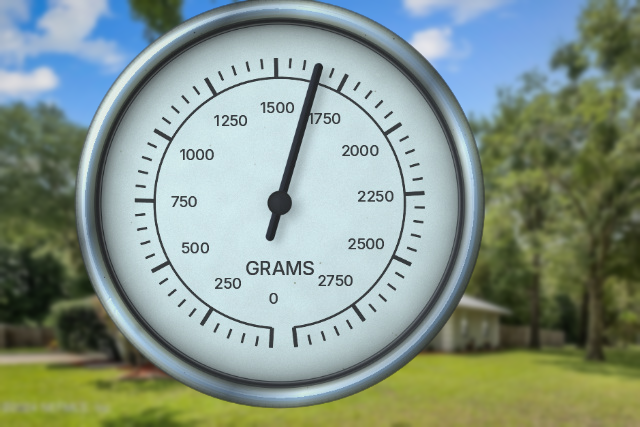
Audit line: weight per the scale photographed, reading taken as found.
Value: 1650 g
